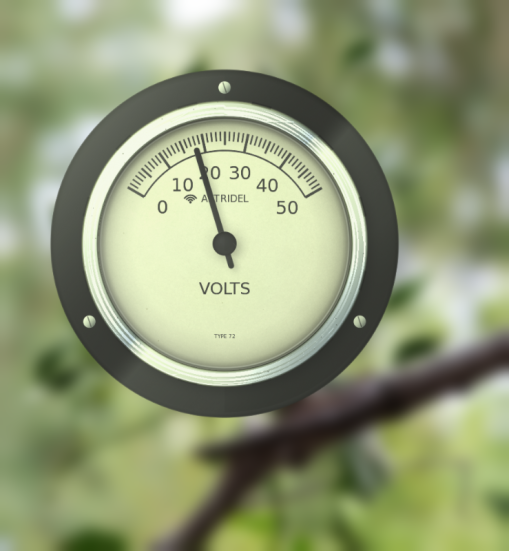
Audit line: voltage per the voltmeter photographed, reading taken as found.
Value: 18 V
